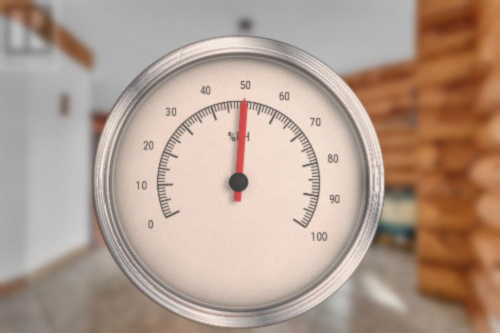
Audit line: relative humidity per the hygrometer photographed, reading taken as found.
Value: 50 %
